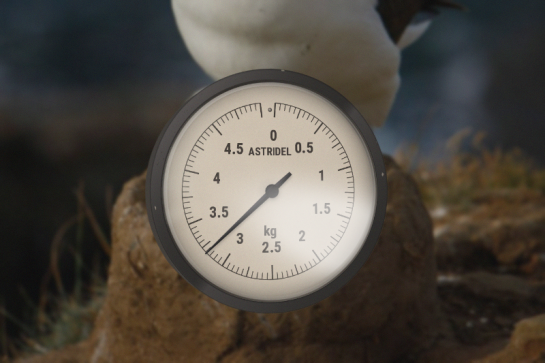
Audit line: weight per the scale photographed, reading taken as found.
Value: 3.2 kg
